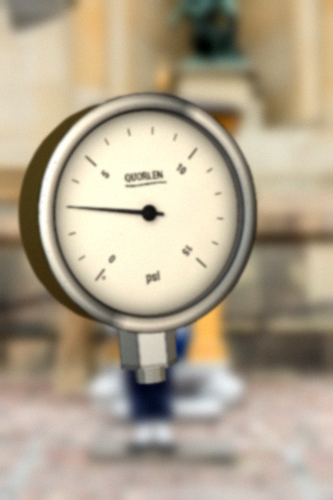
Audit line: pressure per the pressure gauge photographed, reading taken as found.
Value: 3 psi
